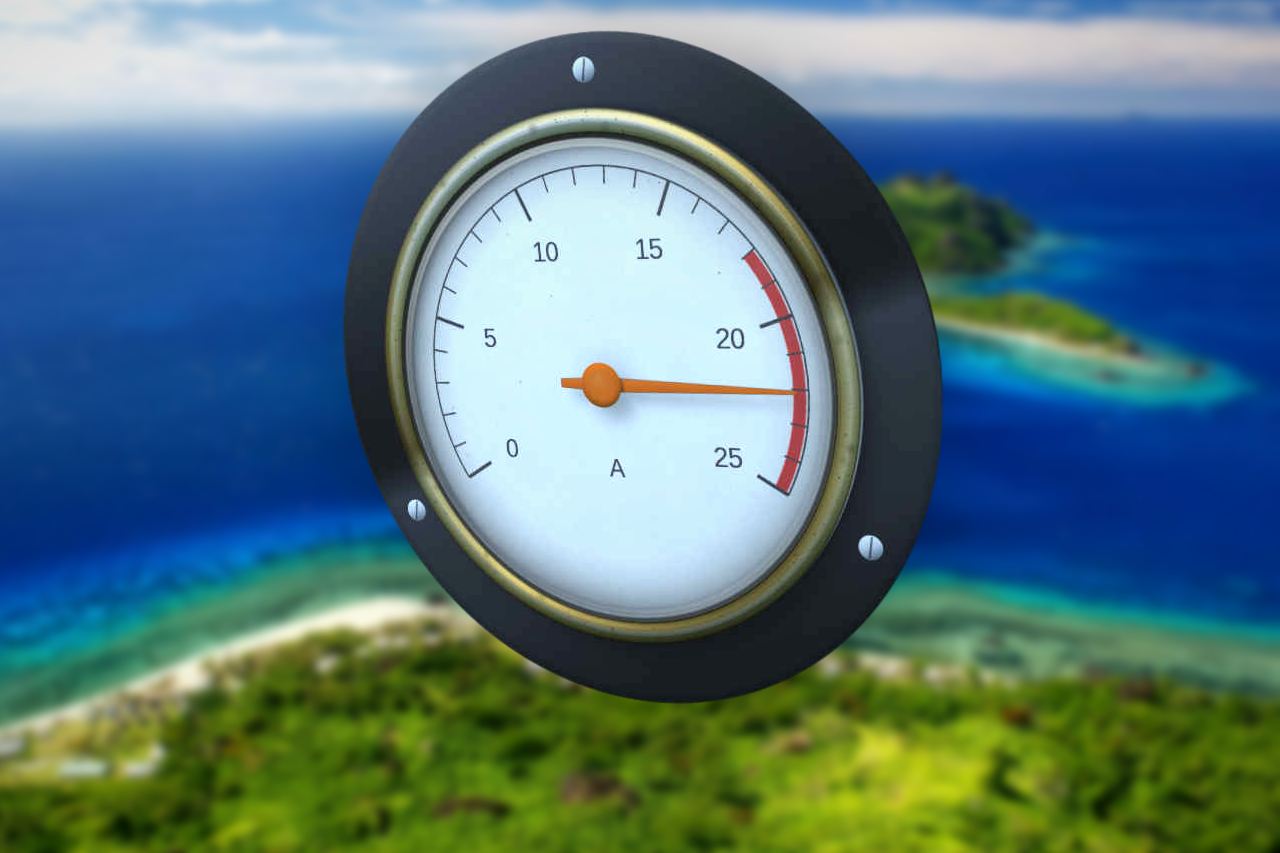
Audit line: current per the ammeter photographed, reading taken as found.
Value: 22 A
